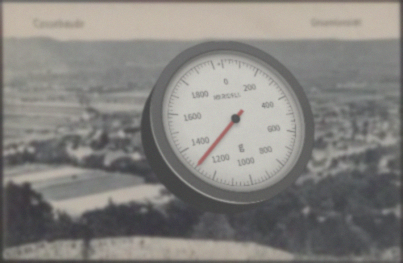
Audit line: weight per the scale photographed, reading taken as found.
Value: 1300 g
